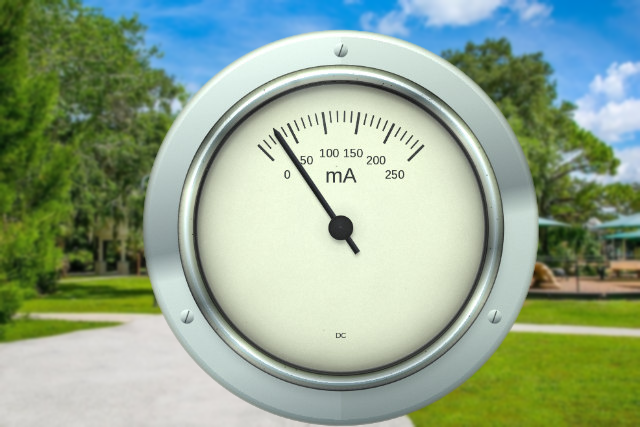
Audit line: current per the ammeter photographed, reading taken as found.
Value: 30 mA
